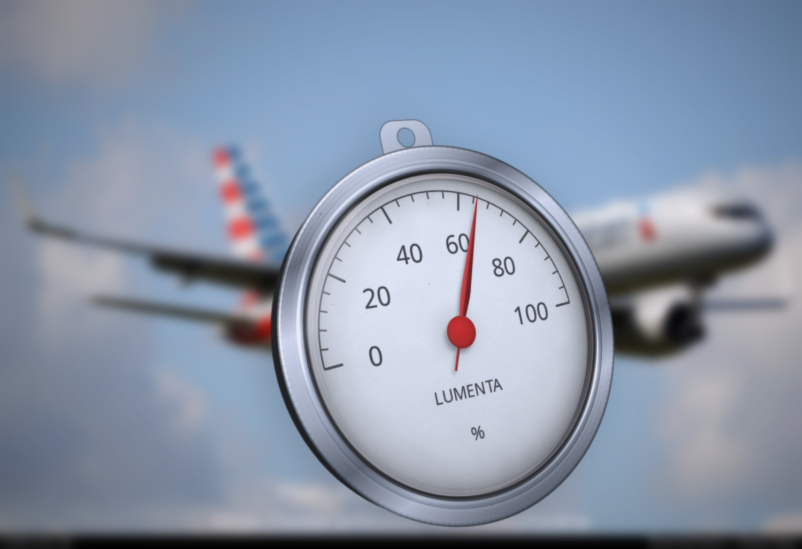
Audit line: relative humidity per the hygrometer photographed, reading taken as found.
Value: 64 %
